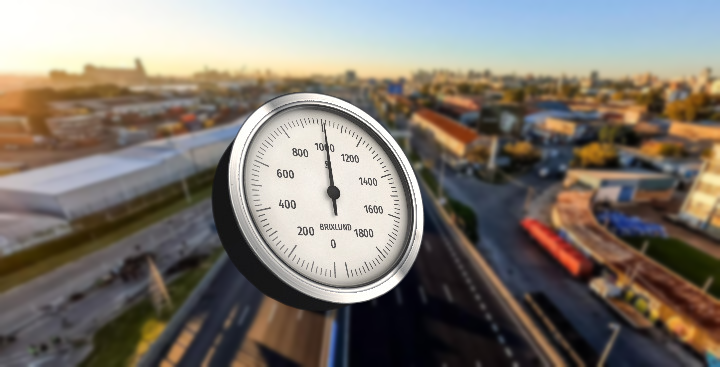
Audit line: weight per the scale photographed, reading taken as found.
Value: 1000 g
